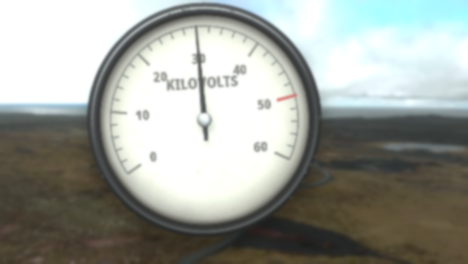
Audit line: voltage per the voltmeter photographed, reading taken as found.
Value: 30 kV
